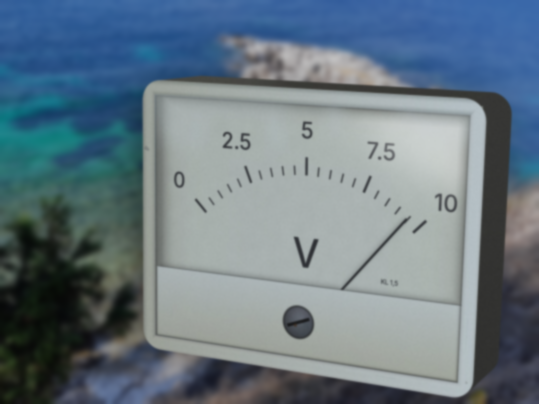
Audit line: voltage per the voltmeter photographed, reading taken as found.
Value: 9.5 V
